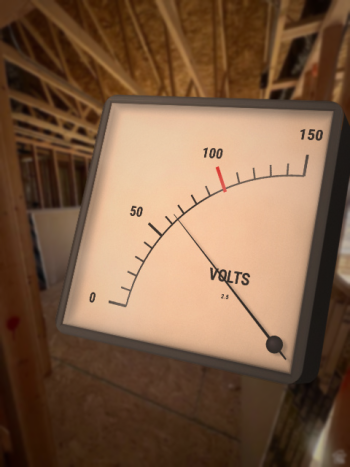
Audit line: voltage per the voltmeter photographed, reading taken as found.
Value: 65 V
